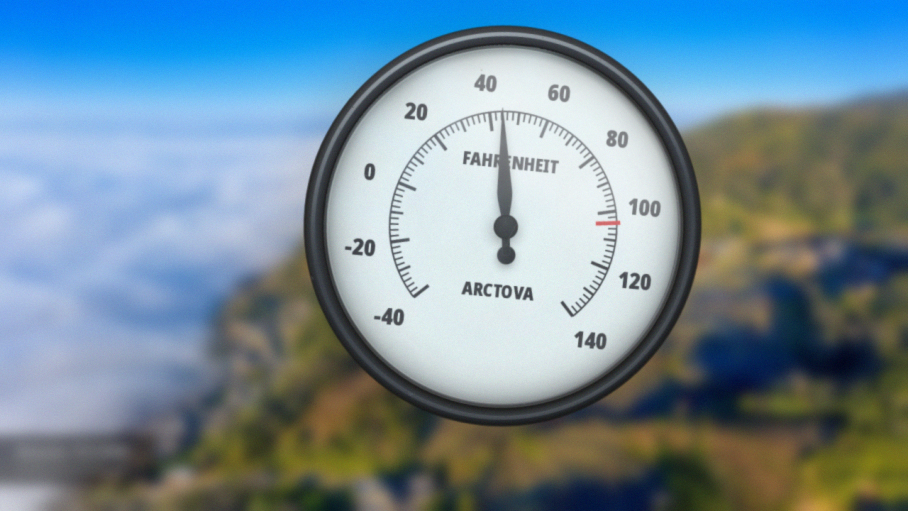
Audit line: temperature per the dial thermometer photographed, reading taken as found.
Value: 44 °F
